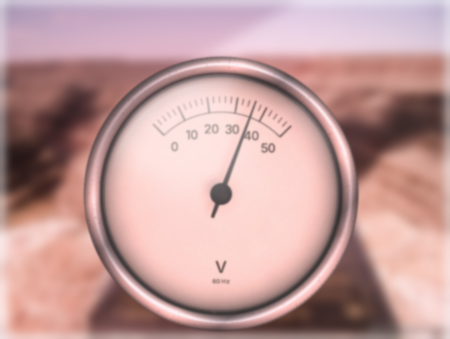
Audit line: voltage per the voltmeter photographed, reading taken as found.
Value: 36 V
